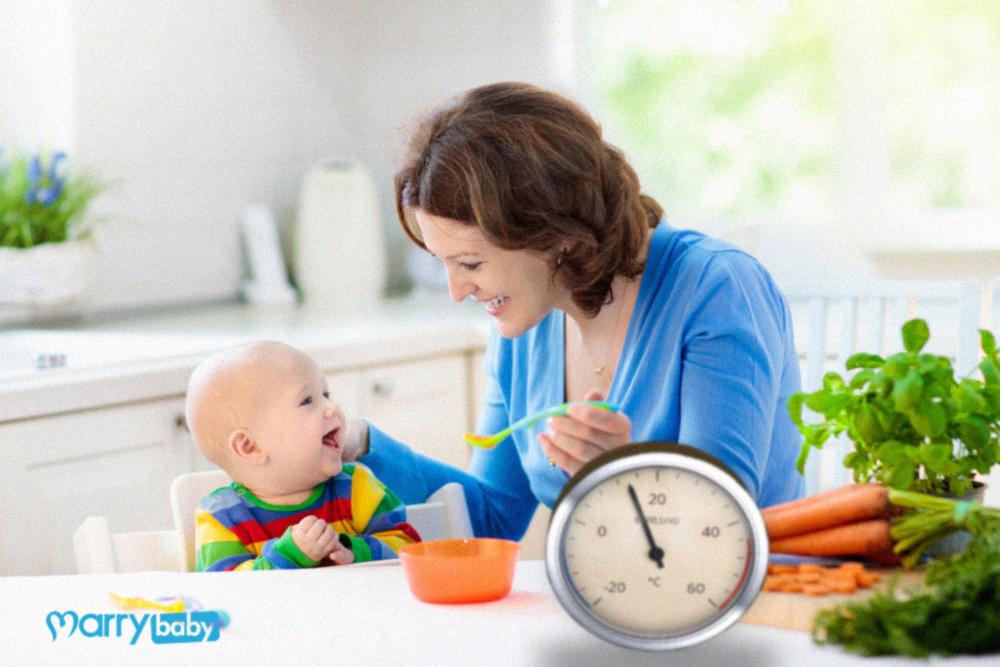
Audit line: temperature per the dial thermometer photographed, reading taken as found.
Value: 14 °C
